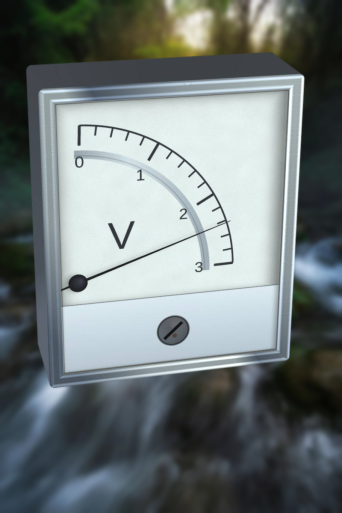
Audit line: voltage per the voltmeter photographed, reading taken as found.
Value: 2.4 V
